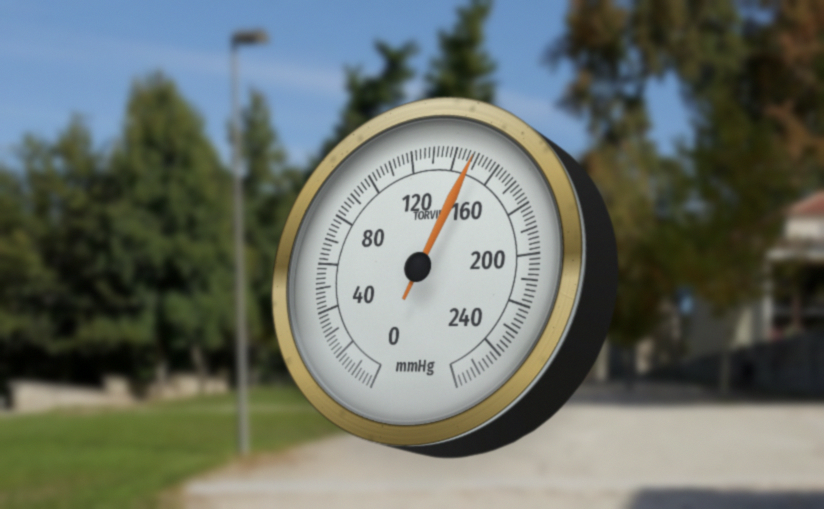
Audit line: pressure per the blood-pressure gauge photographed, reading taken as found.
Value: 150 mmHg
